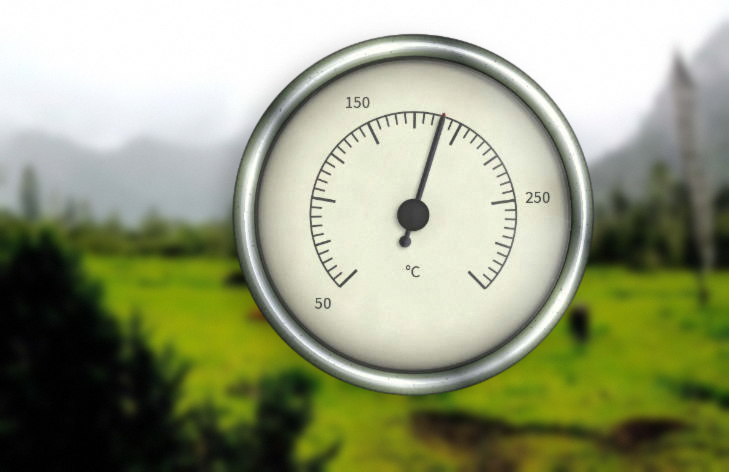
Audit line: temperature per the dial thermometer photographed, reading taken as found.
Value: 190 °C
